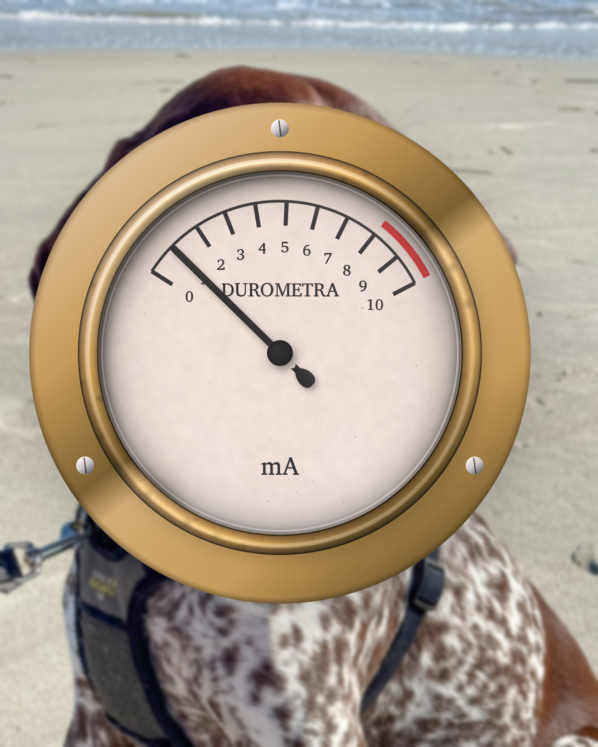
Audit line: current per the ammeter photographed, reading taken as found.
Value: 1 mA
